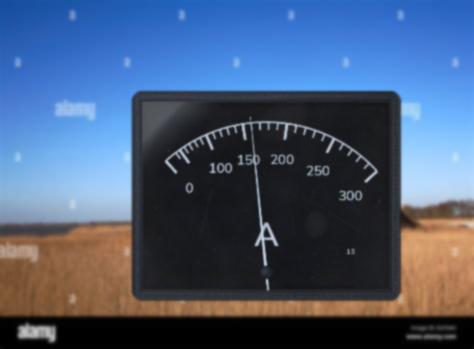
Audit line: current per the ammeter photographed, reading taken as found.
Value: 160 A
